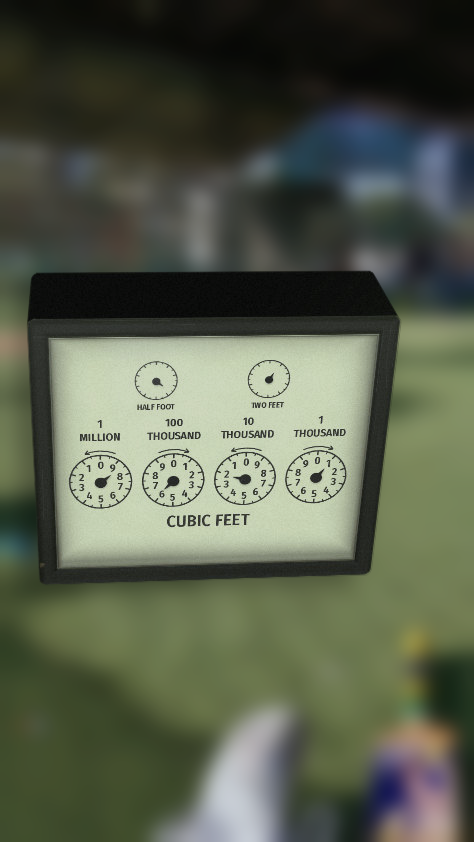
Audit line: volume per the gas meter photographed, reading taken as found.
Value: 862100 ft³
